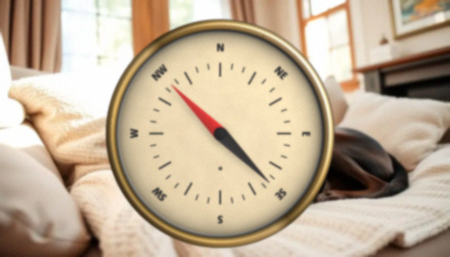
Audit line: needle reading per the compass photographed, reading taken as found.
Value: 315 °
